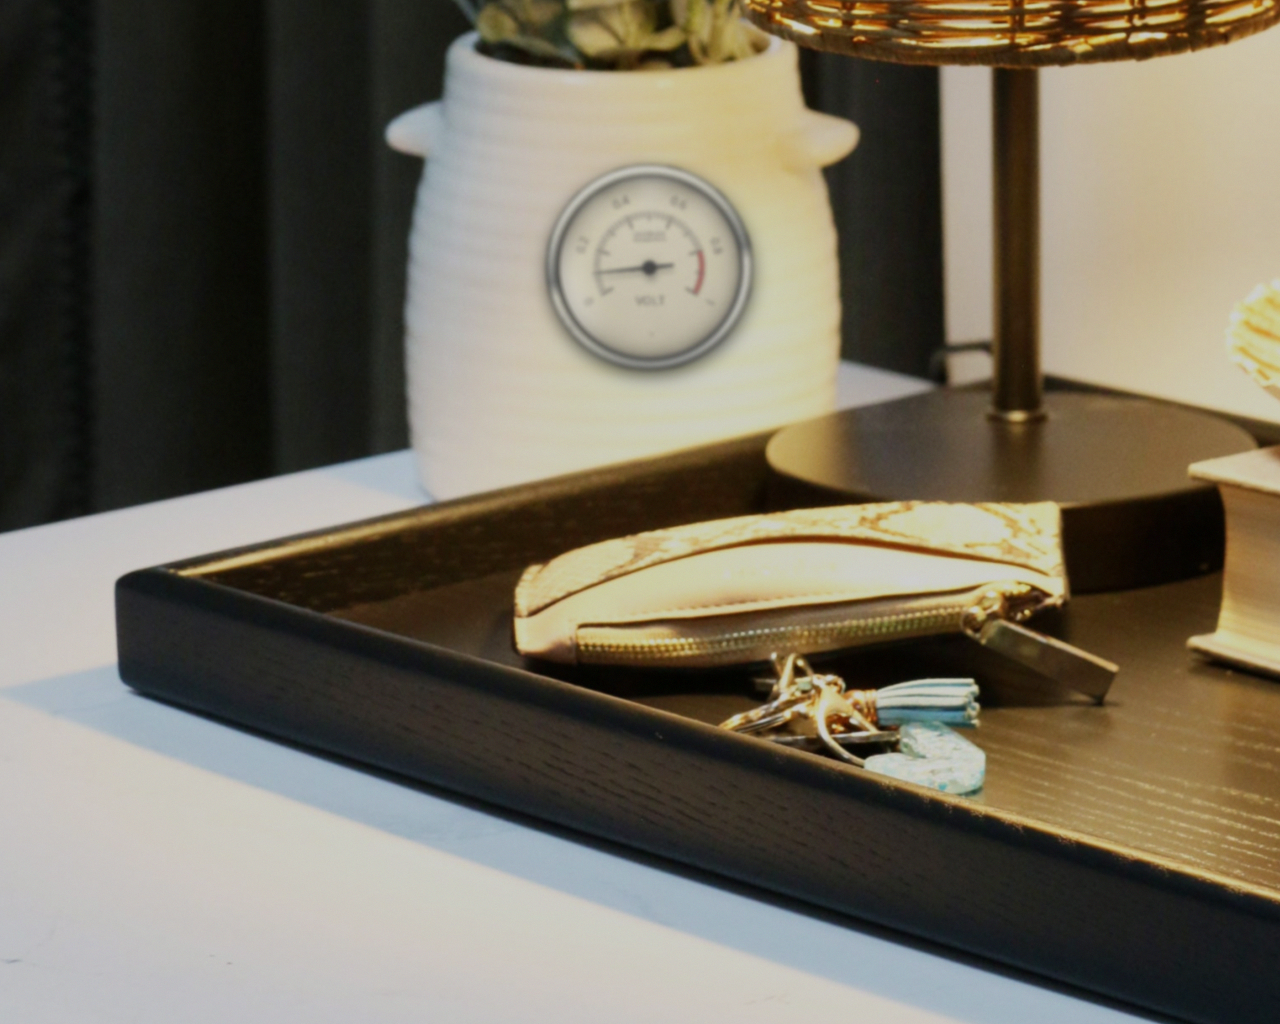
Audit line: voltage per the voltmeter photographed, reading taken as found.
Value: 0.1 V
